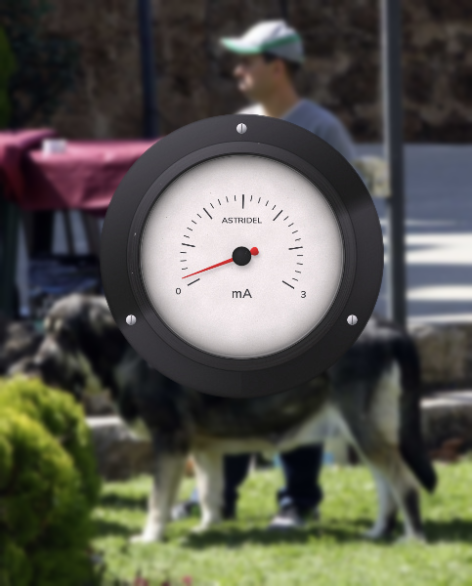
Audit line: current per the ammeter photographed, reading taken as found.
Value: 0.1 mA
